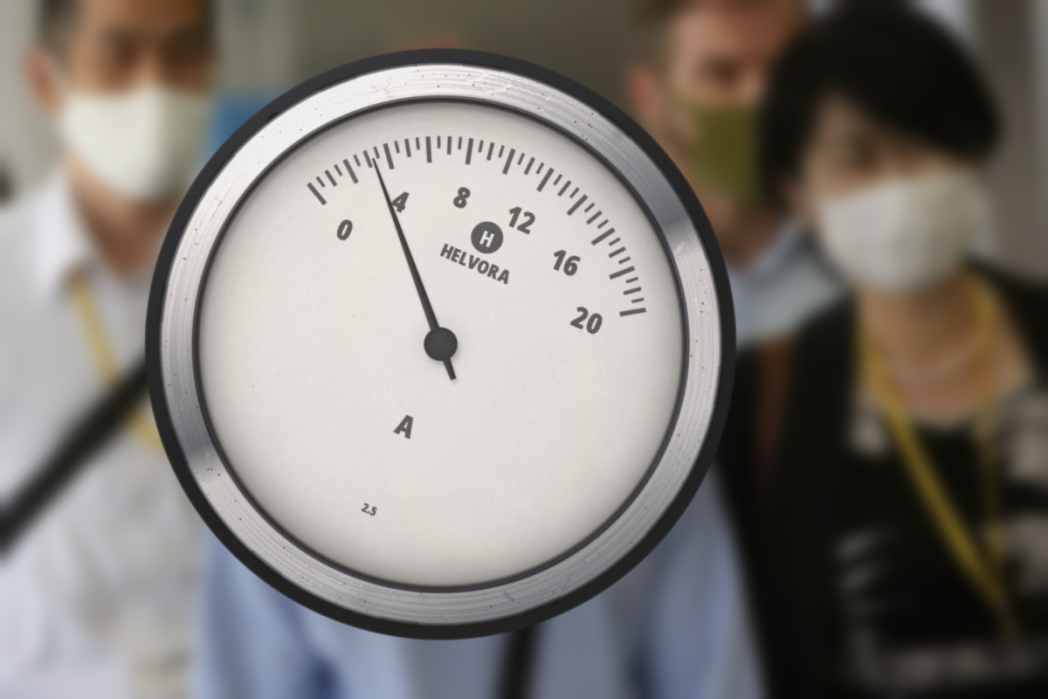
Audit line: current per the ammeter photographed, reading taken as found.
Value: 3.25 A
